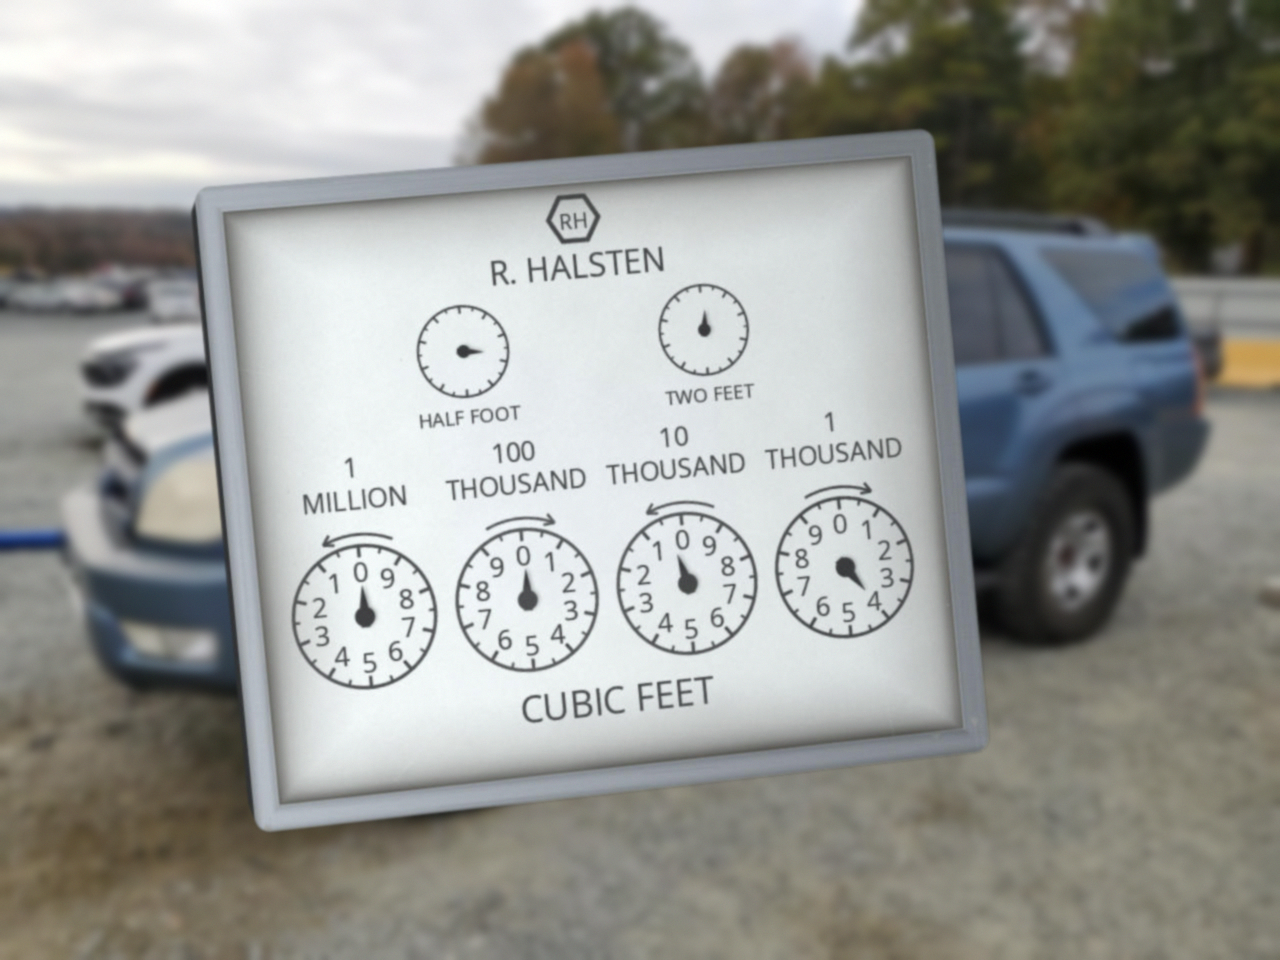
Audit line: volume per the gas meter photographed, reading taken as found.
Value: 400 ft³
